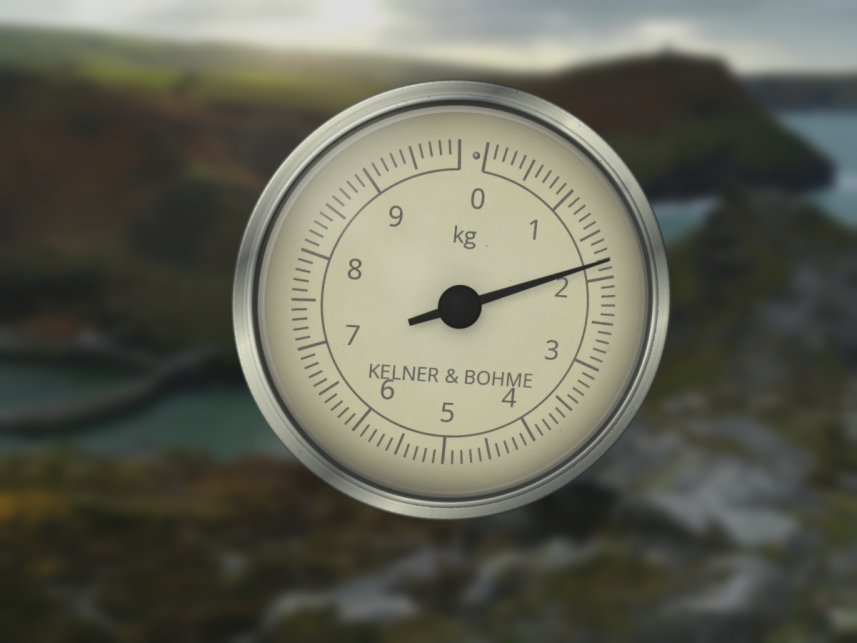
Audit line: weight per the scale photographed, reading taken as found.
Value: 1.8 kg
